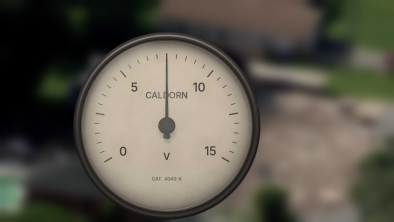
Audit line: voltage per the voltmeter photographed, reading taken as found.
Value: 7.5 V
